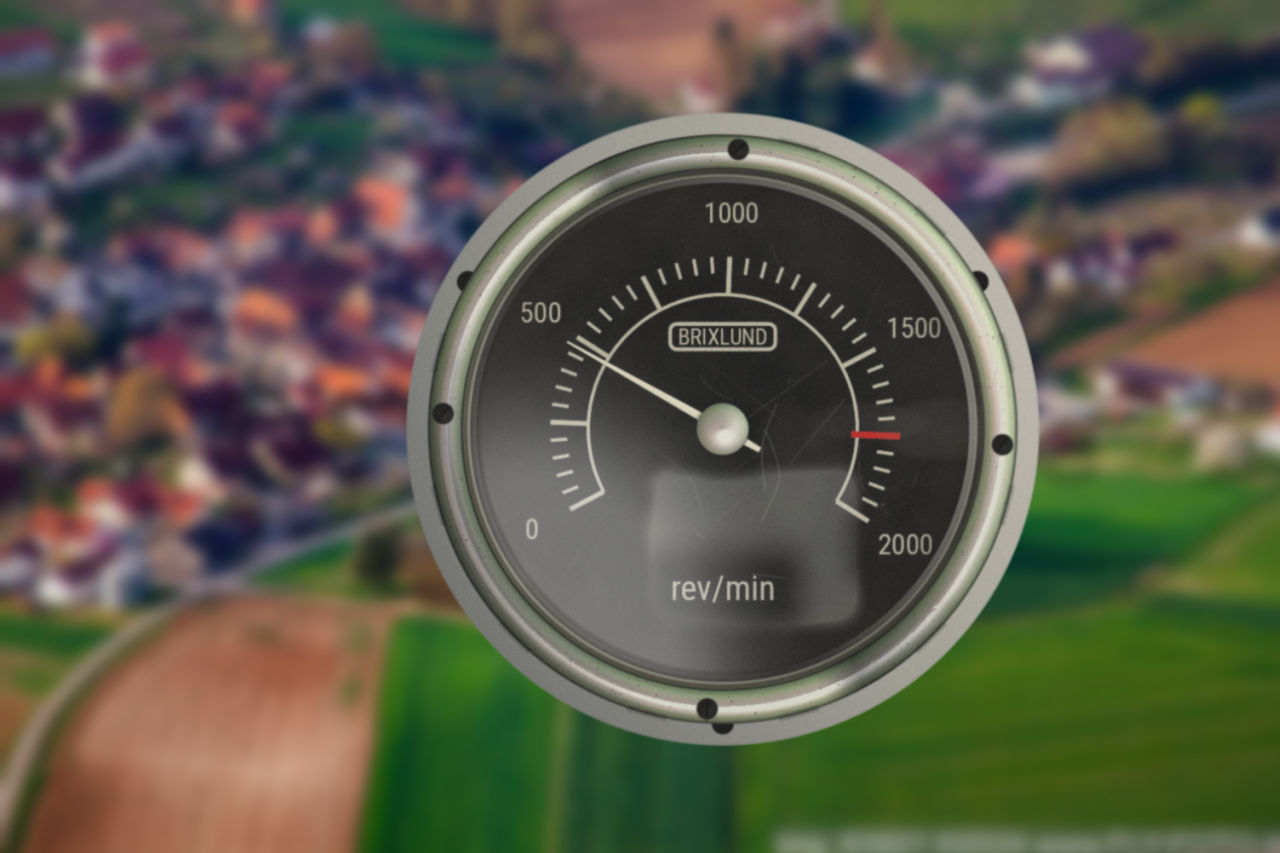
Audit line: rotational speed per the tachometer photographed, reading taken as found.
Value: 475 rpm
